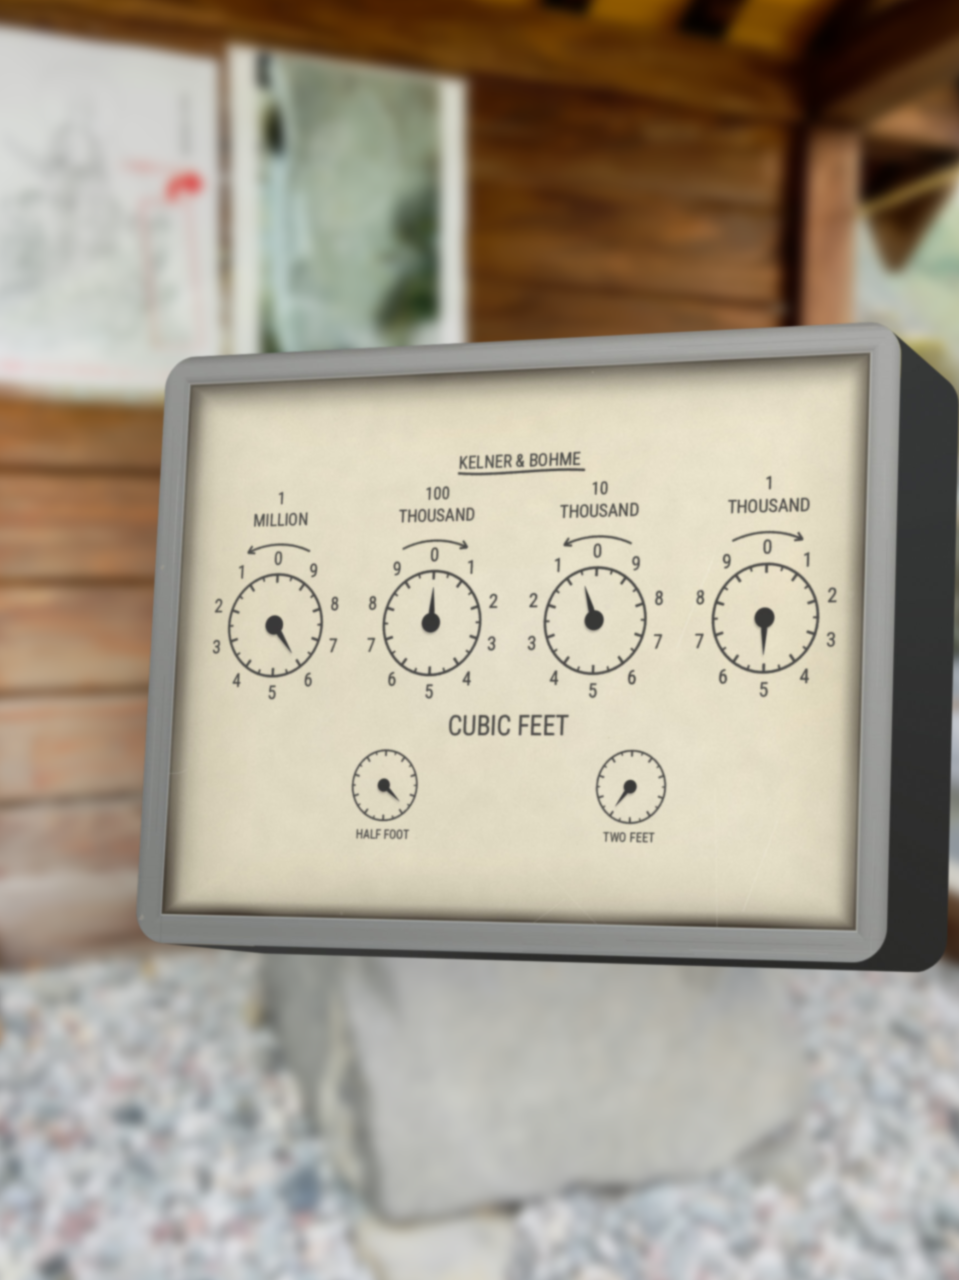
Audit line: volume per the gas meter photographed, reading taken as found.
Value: 600500 ft³
